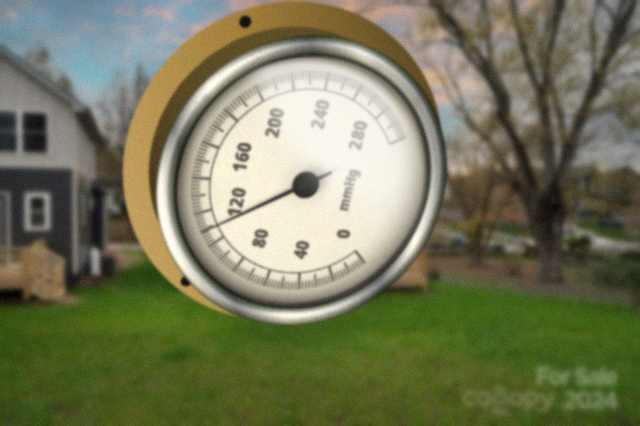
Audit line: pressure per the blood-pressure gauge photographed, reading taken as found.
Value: 110 mmHg
